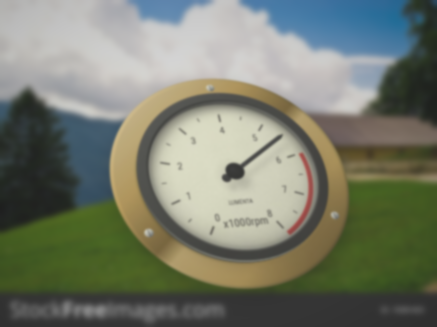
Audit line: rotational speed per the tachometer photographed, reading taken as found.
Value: 5500 rpm
